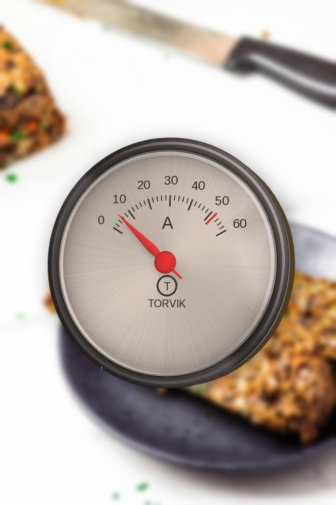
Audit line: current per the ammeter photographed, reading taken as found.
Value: 6 A
